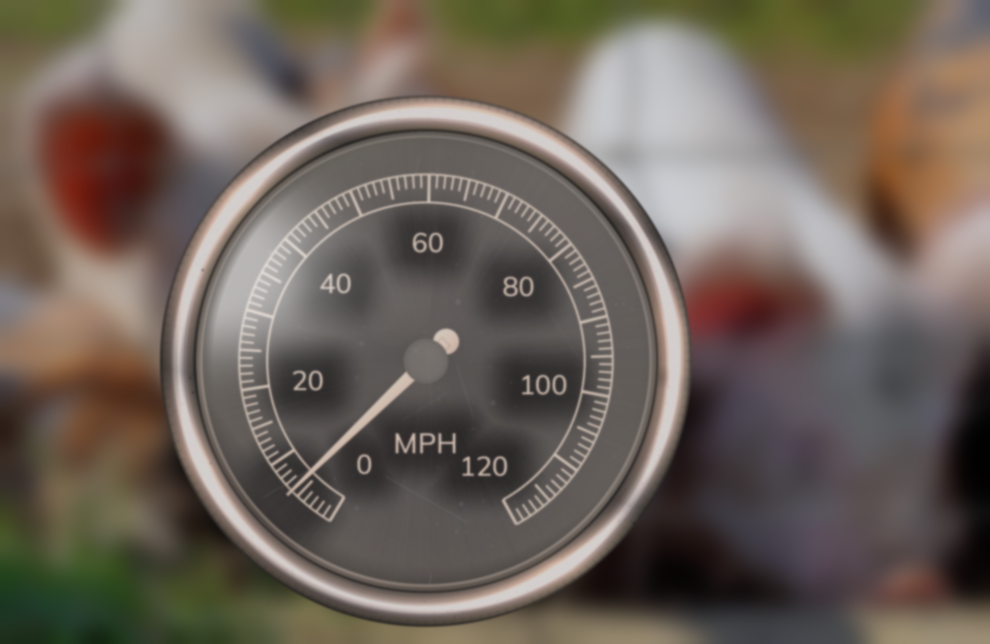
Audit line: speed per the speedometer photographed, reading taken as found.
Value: 6 mph
